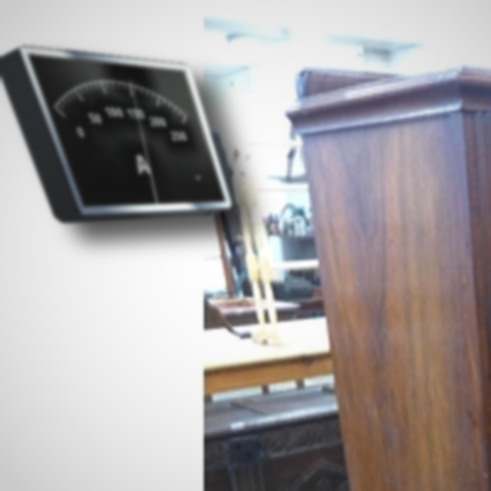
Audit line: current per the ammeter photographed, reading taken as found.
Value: 150 A
